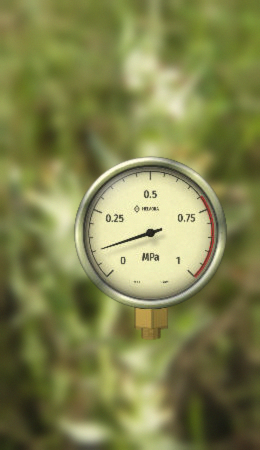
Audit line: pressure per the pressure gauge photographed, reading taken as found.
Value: 0.1 MPa
